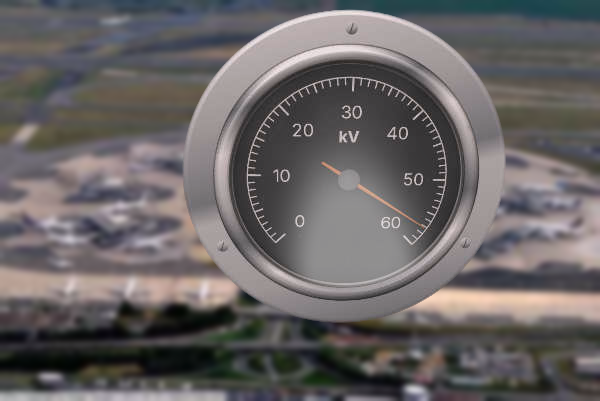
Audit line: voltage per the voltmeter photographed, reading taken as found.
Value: 57 kV
